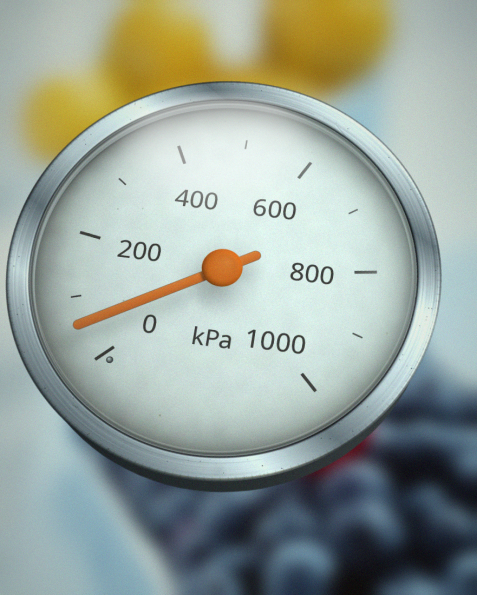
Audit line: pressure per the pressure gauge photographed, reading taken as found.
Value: 50 kPa
